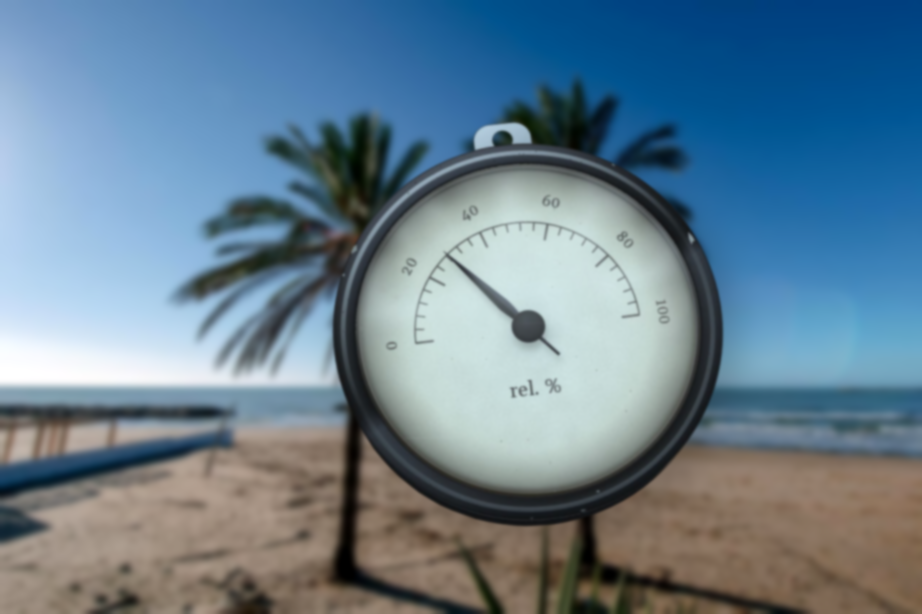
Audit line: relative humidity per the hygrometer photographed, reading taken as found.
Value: 28 %
